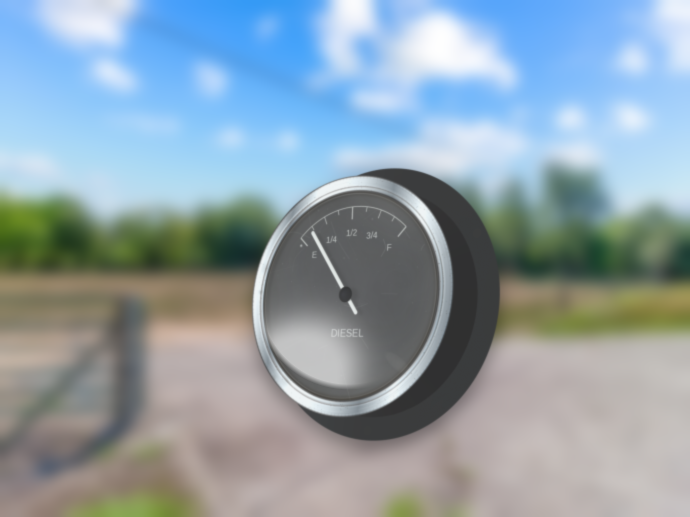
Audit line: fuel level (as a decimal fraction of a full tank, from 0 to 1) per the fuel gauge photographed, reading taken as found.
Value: 0.125
